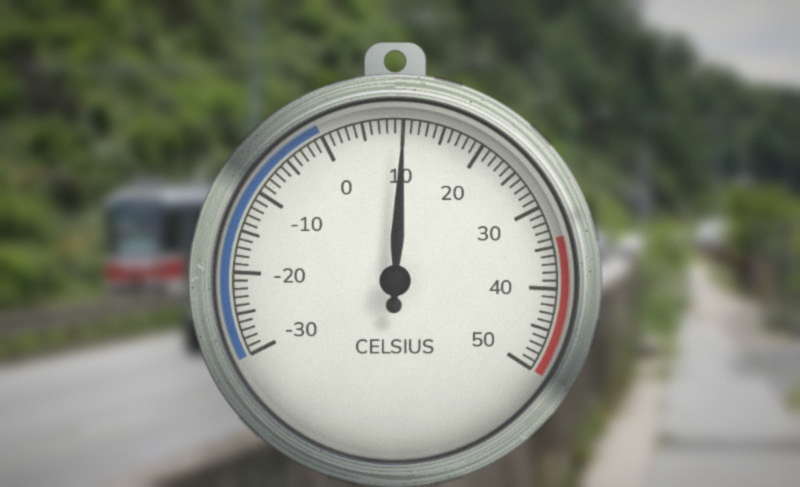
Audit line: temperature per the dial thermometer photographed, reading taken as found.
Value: 10 °C
